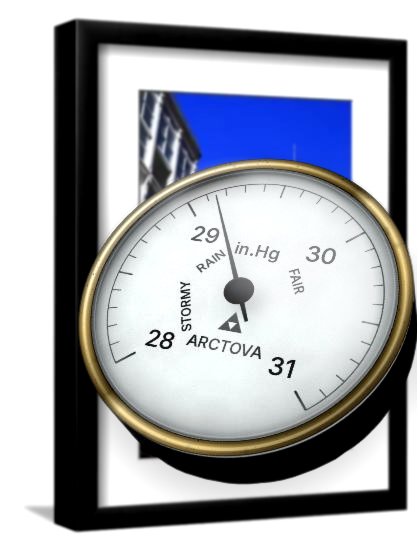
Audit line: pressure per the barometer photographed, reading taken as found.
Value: 29.15 inHg
